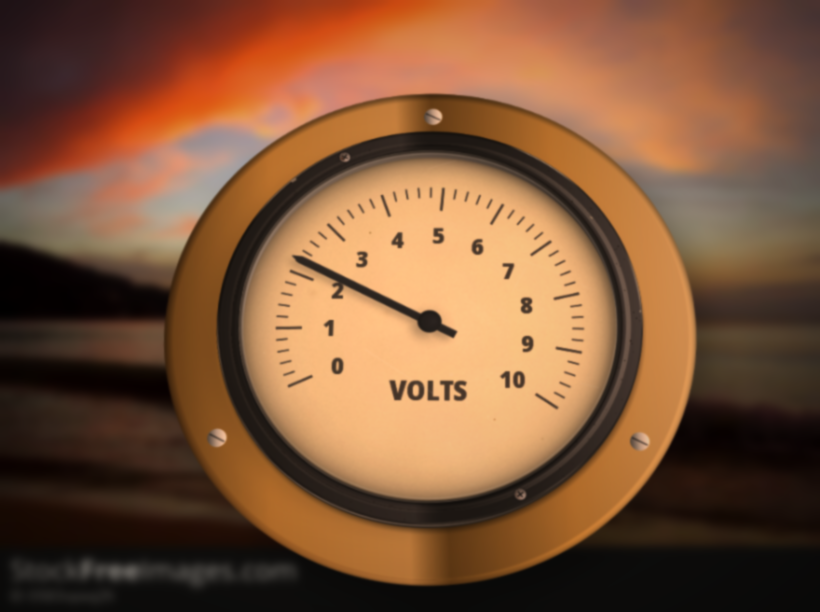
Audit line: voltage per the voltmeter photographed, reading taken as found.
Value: 2.2 V
